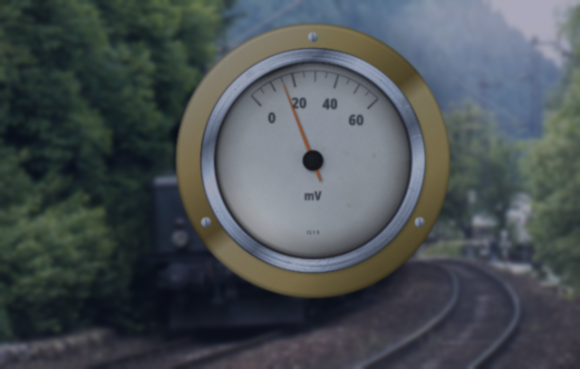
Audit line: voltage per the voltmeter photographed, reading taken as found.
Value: 15 mV
